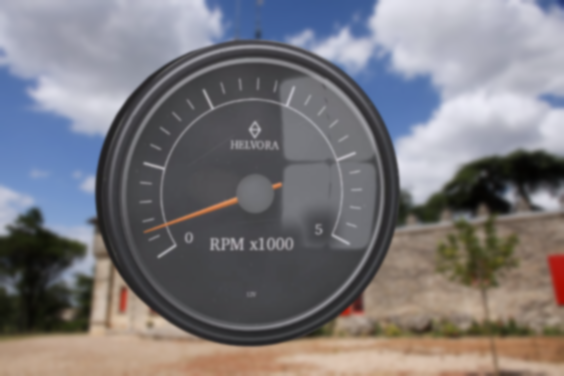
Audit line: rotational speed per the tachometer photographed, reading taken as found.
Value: 300 rpm
